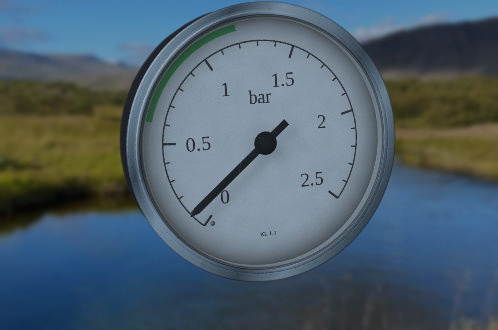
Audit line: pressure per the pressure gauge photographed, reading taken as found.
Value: 0.1 bar
